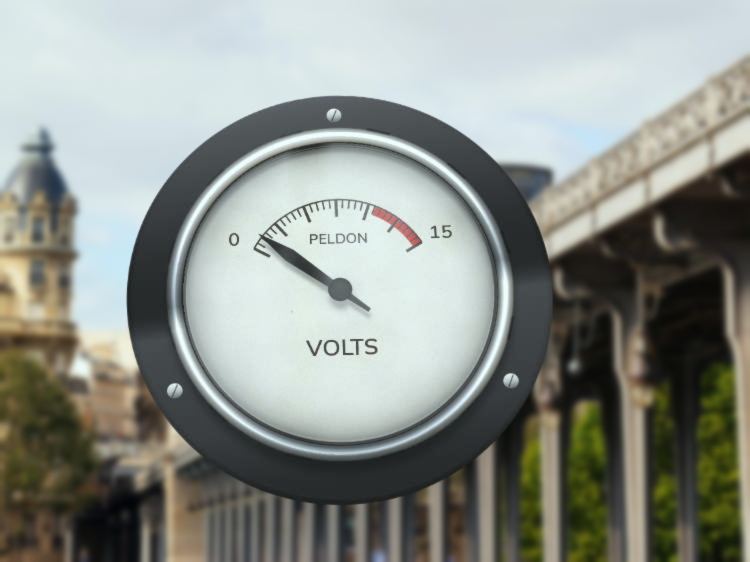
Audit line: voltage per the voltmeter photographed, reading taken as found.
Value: 1 V
